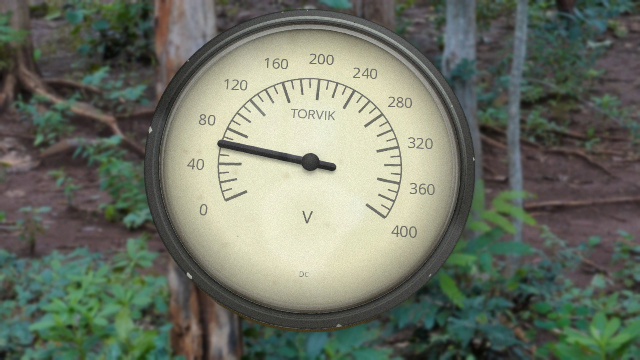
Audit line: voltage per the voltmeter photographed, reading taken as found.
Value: 60 V
